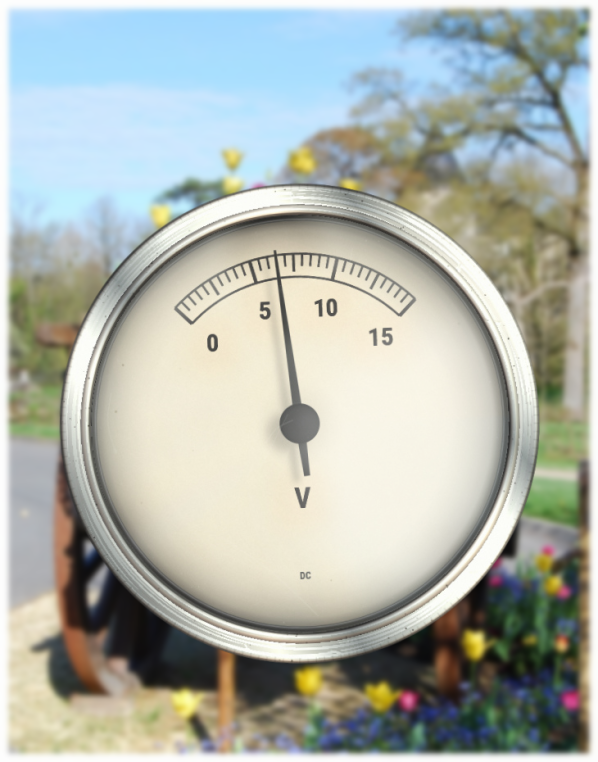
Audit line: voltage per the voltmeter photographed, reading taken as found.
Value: 6.5 V
